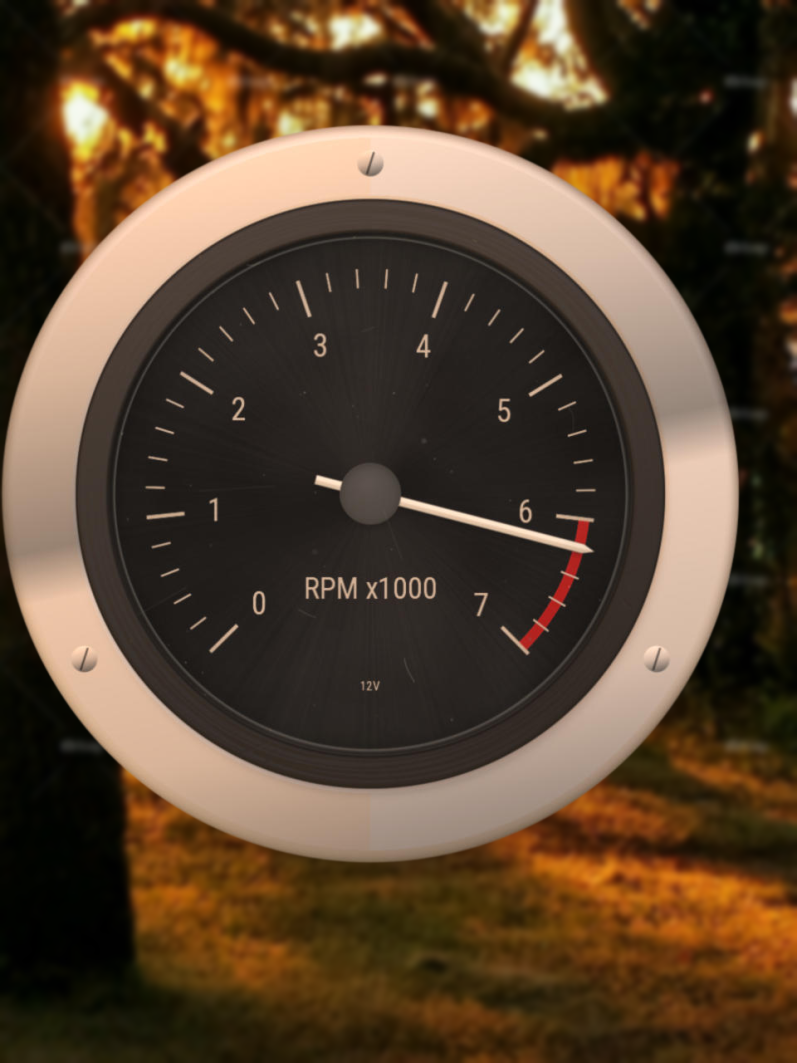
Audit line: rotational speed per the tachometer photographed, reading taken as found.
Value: 6200 rpm
